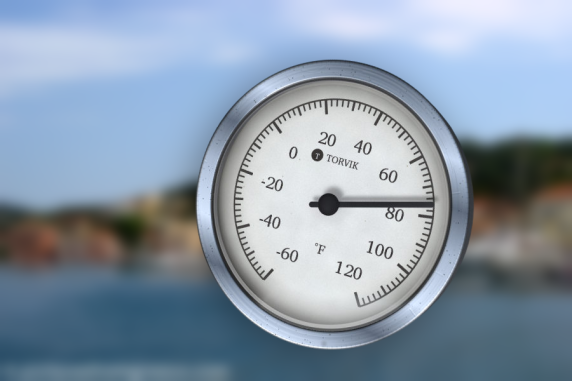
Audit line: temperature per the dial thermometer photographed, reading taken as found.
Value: 76 °F
